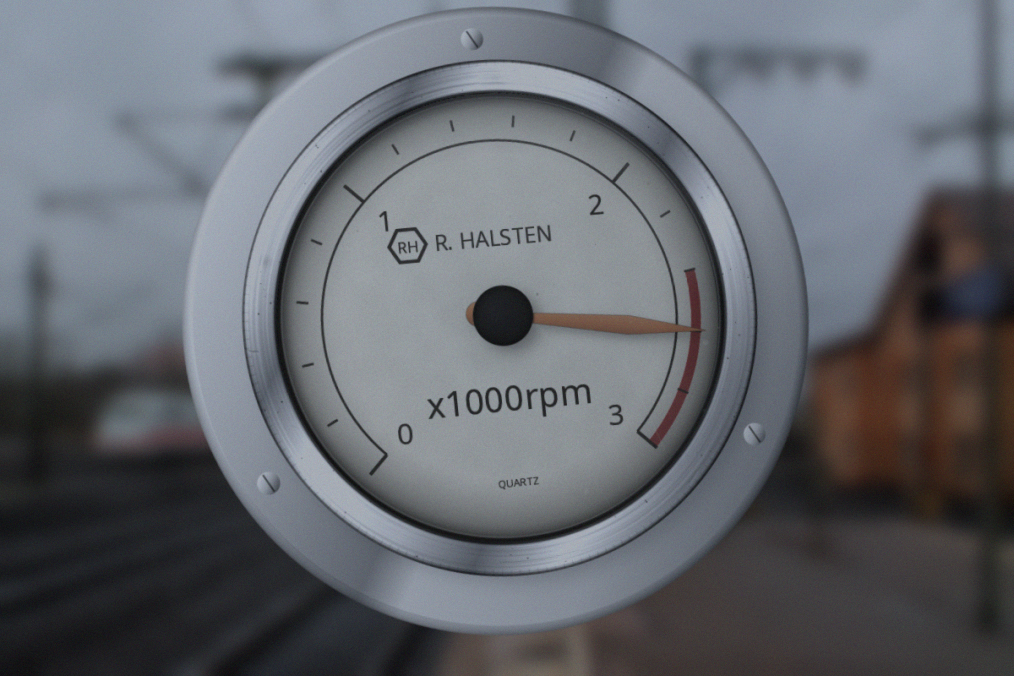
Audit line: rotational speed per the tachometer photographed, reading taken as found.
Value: 2600 rpm
